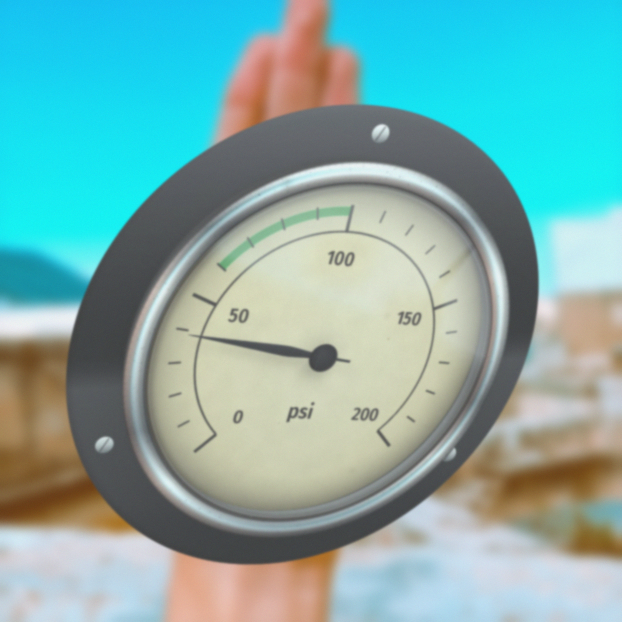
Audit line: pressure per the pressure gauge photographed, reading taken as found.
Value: 40 psi
